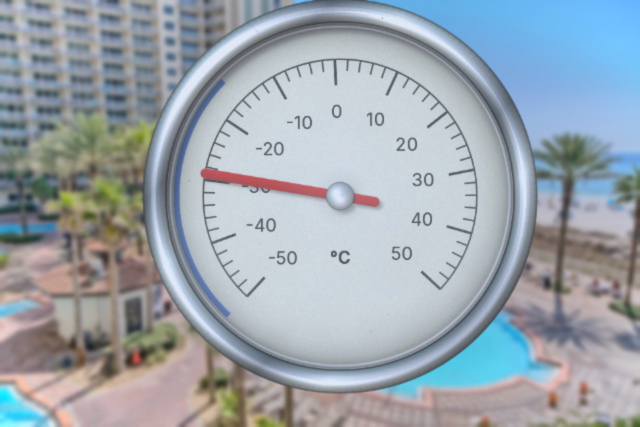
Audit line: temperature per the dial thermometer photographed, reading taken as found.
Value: -29 °C
